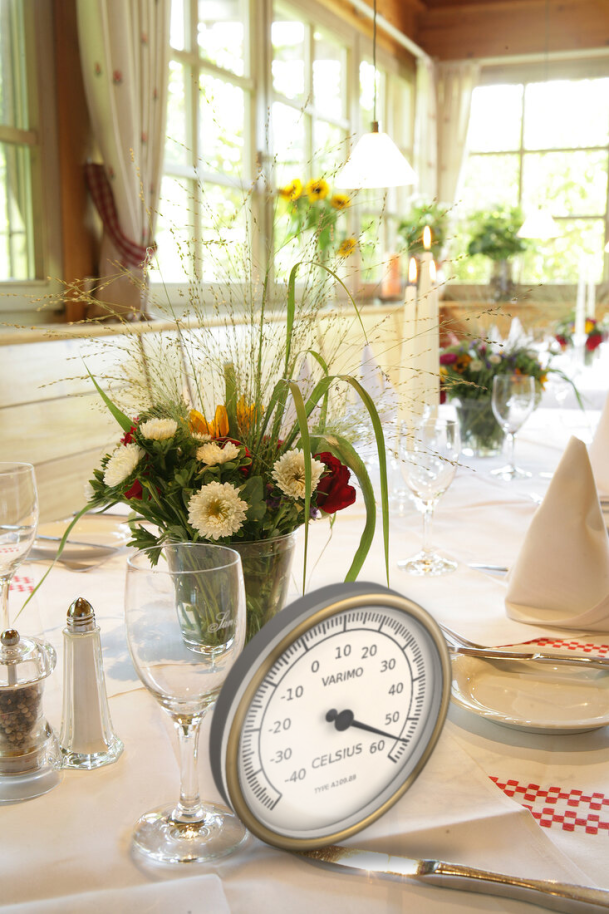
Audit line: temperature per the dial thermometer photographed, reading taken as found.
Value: 55 °C
